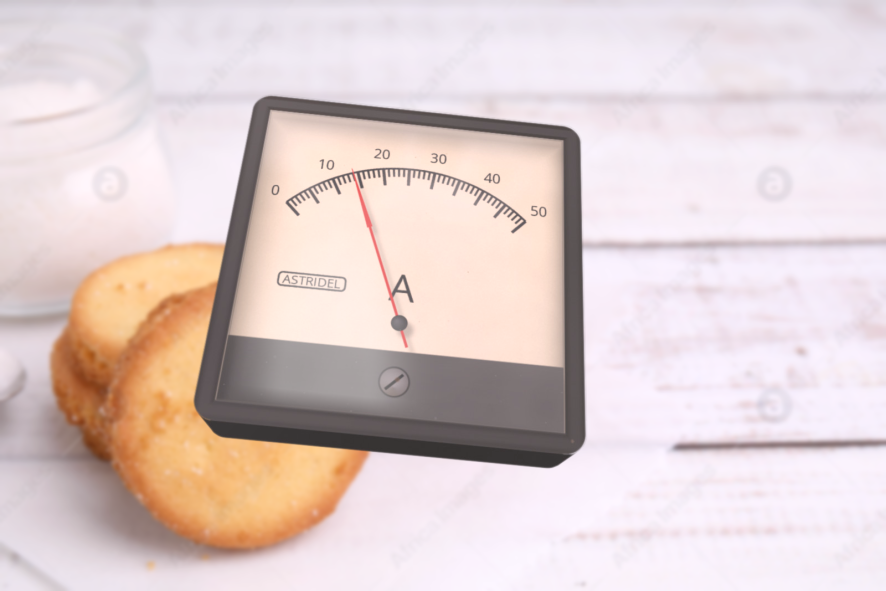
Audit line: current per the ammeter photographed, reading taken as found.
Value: 14 A
